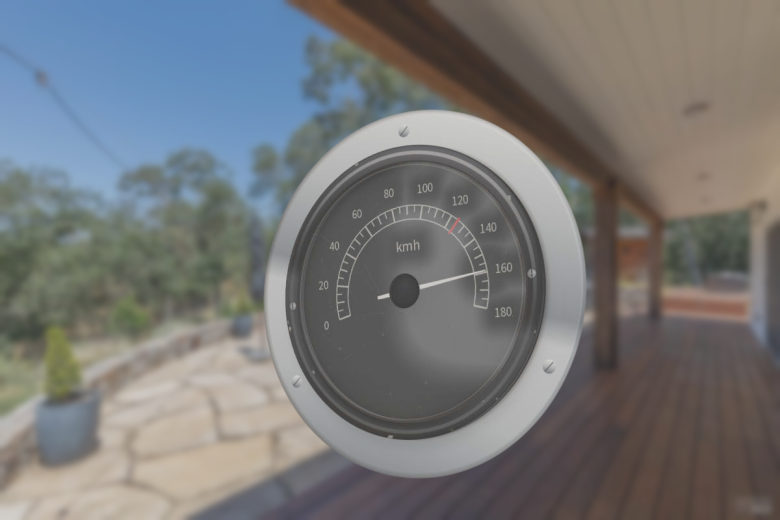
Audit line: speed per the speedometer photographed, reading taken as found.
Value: 160 km/h
